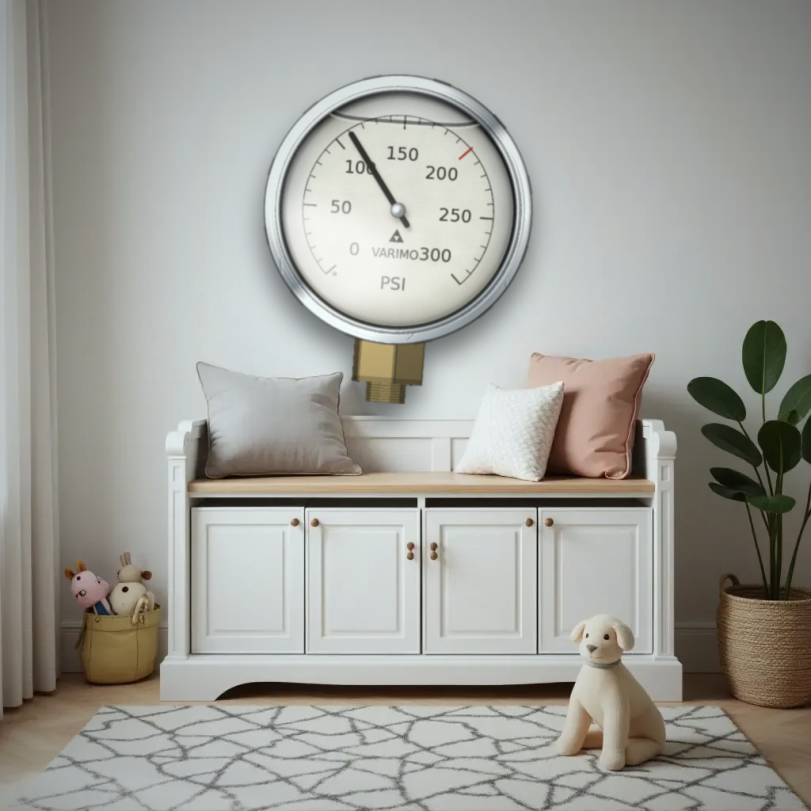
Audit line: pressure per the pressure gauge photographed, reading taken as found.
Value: 110 psi
